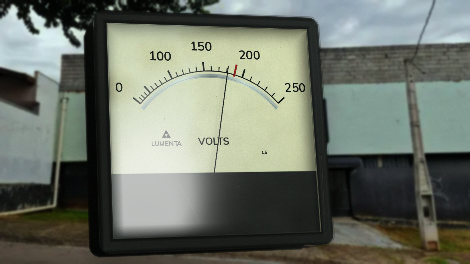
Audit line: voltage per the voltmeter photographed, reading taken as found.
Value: 180 V
